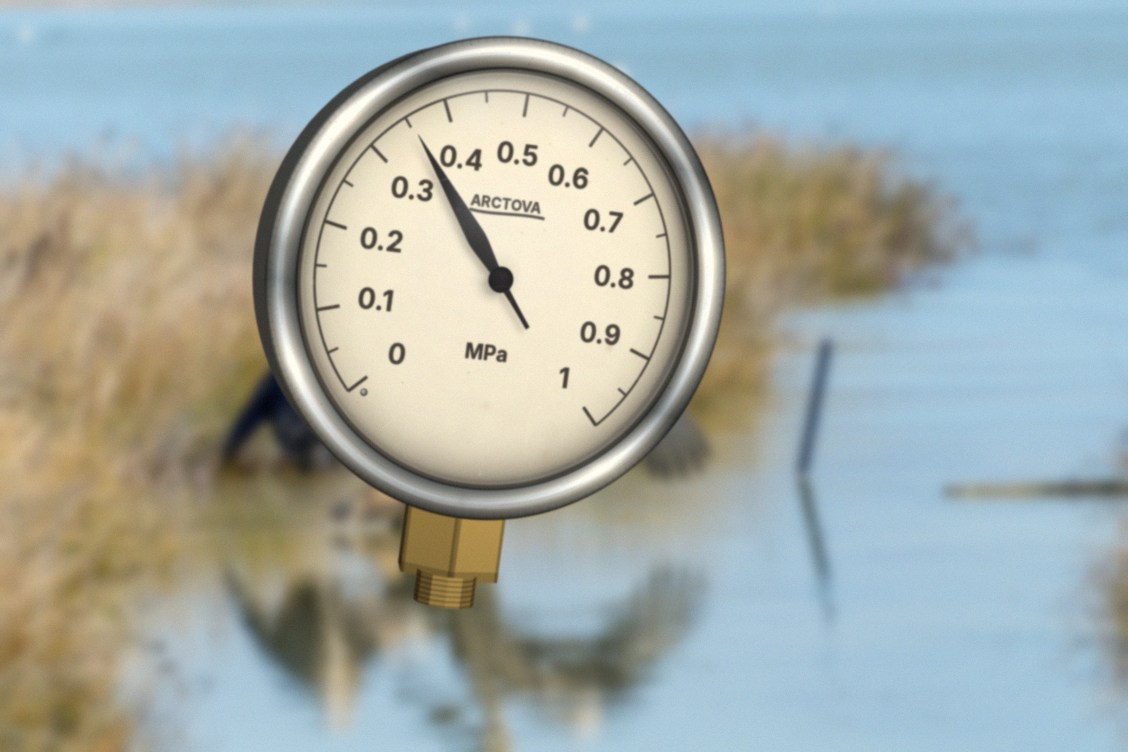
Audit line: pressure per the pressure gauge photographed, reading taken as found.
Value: 0.35 MPa
